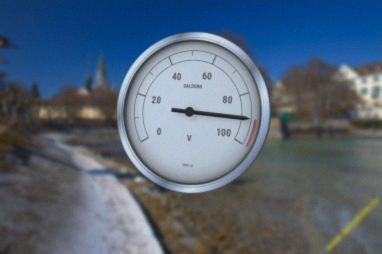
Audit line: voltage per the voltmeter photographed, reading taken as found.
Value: 90 V
